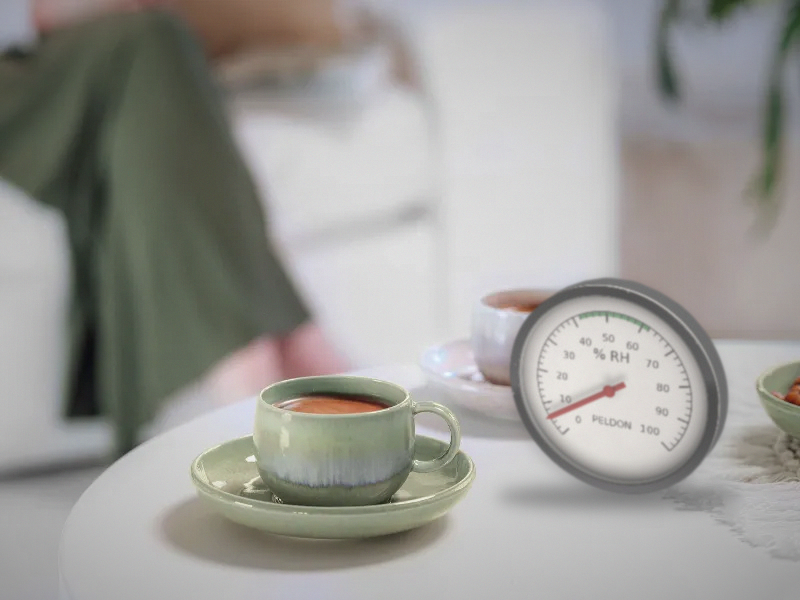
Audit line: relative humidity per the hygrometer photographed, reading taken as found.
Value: 6 %
